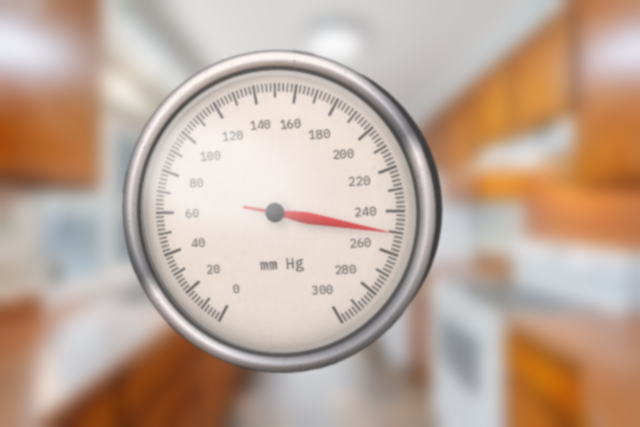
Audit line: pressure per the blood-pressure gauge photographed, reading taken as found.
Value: 250 mmHg
